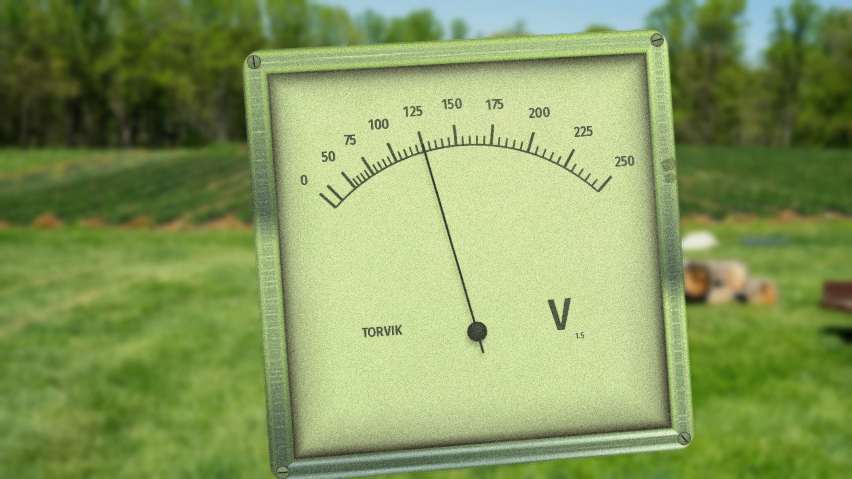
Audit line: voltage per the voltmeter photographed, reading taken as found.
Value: 125 V
